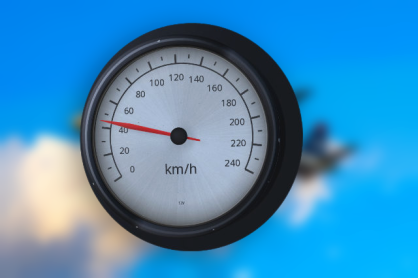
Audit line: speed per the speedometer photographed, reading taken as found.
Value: 45 km/h
